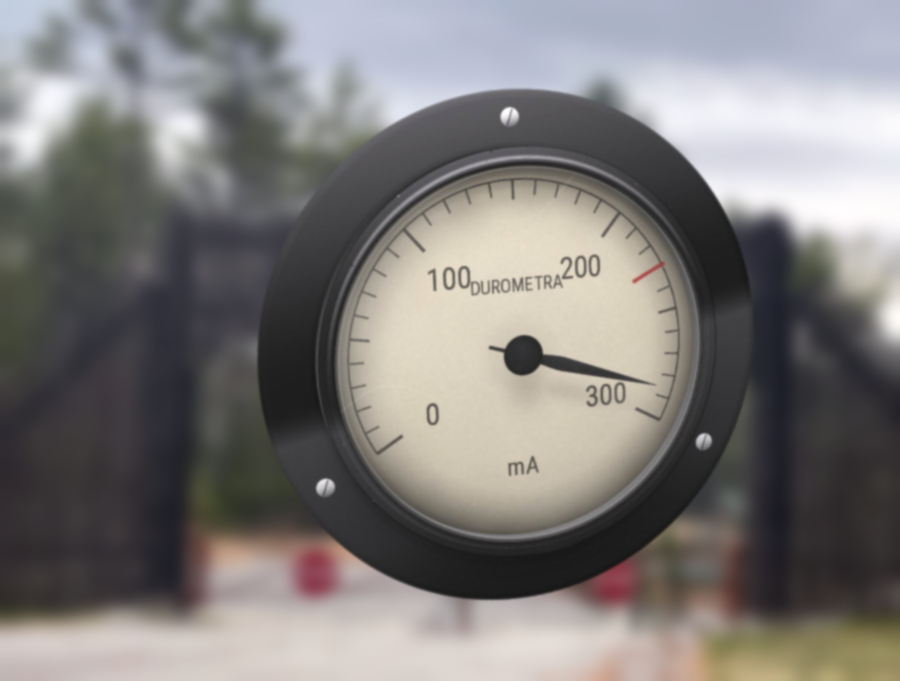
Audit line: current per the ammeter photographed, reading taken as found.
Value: 285 mA
